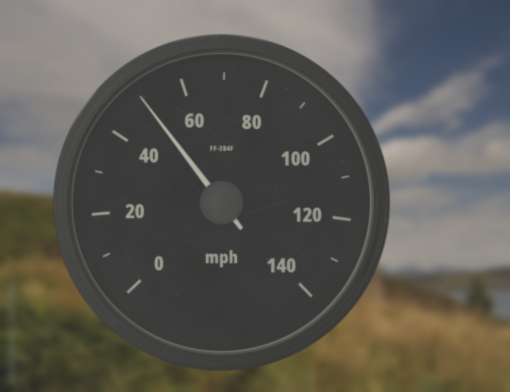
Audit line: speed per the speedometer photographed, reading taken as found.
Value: 50 mph
